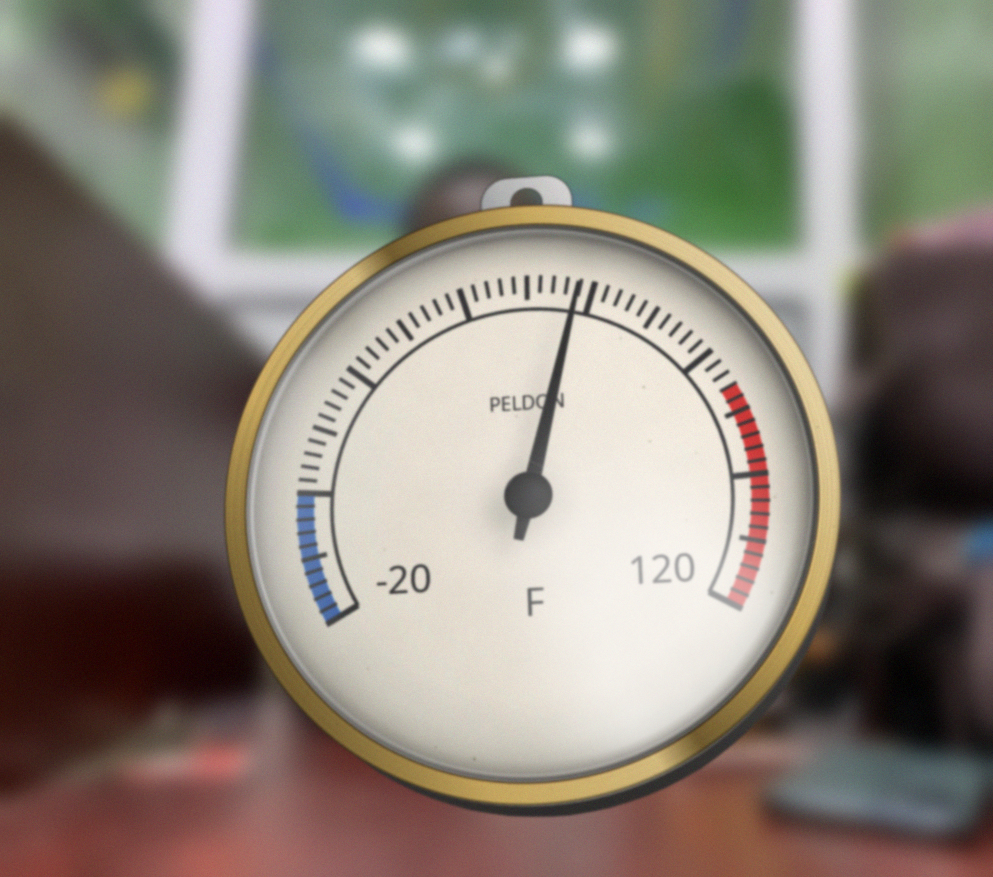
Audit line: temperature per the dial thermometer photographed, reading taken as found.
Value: 58 °F
